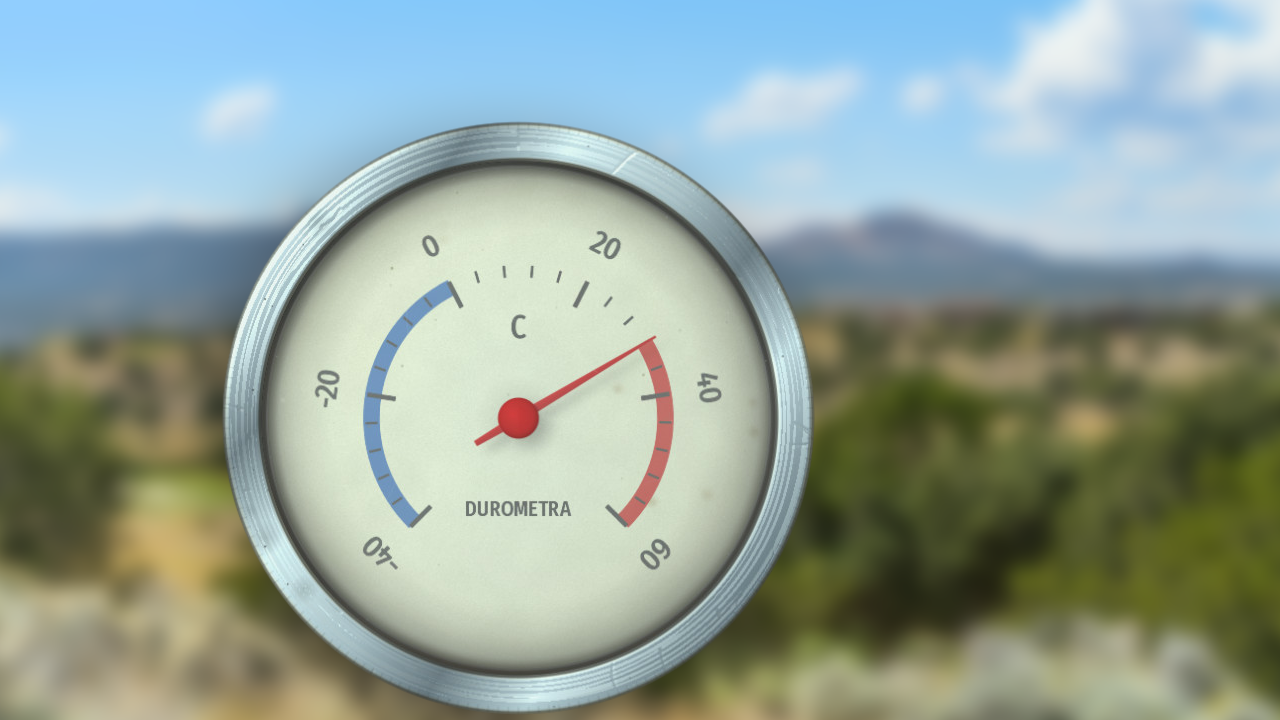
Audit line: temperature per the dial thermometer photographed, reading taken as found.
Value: 32 °C
